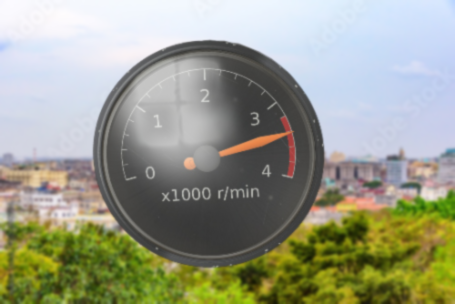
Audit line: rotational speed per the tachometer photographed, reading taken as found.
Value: 3400 rpm
